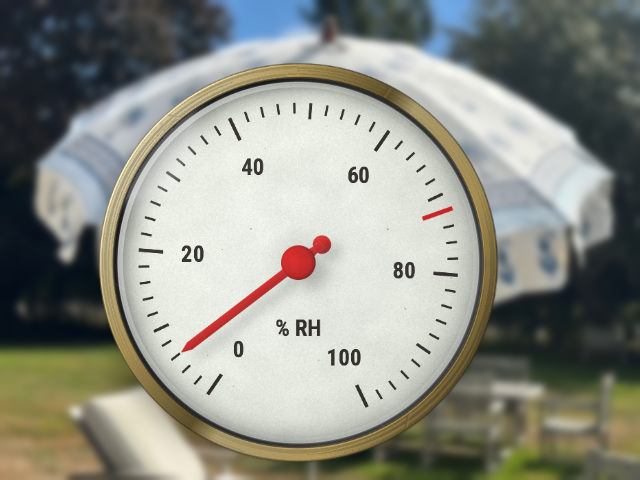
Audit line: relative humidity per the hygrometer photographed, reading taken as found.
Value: 6 %
